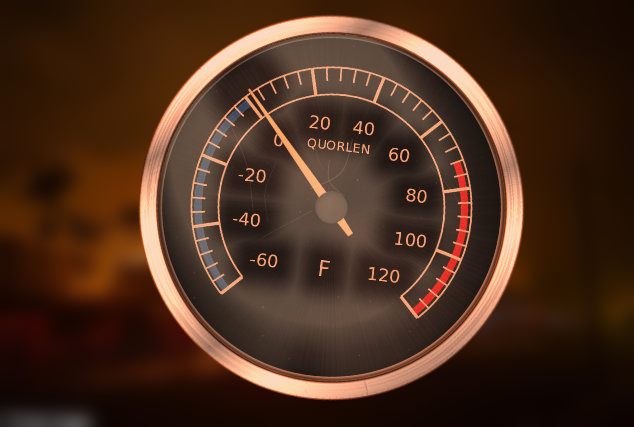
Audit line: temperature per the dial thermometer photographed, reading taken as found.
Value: 2 °F
